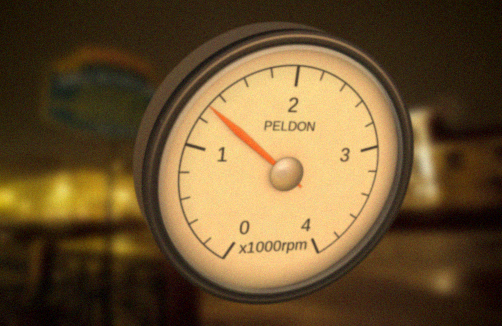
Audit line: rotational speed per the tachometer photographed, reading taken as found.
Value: 1300 rpm
